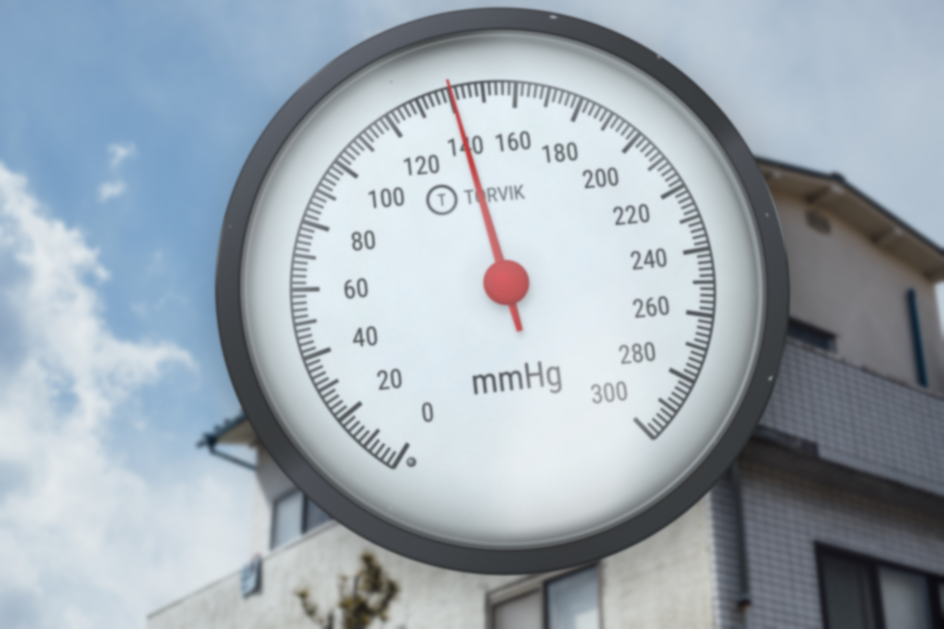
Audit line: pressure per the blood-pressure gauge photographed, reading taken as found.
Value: 140 mmHg
